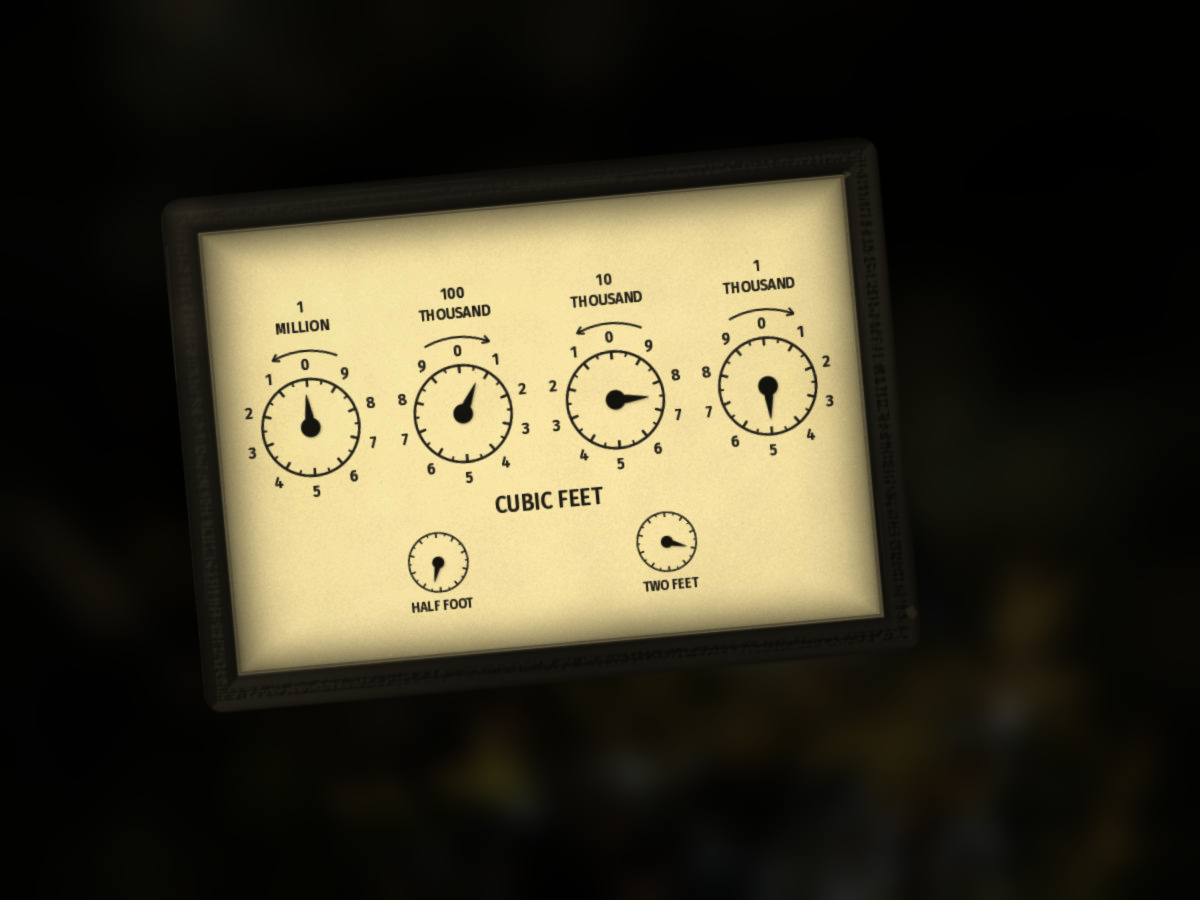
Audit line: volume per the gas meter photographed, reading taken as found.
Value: 7500 ft³
